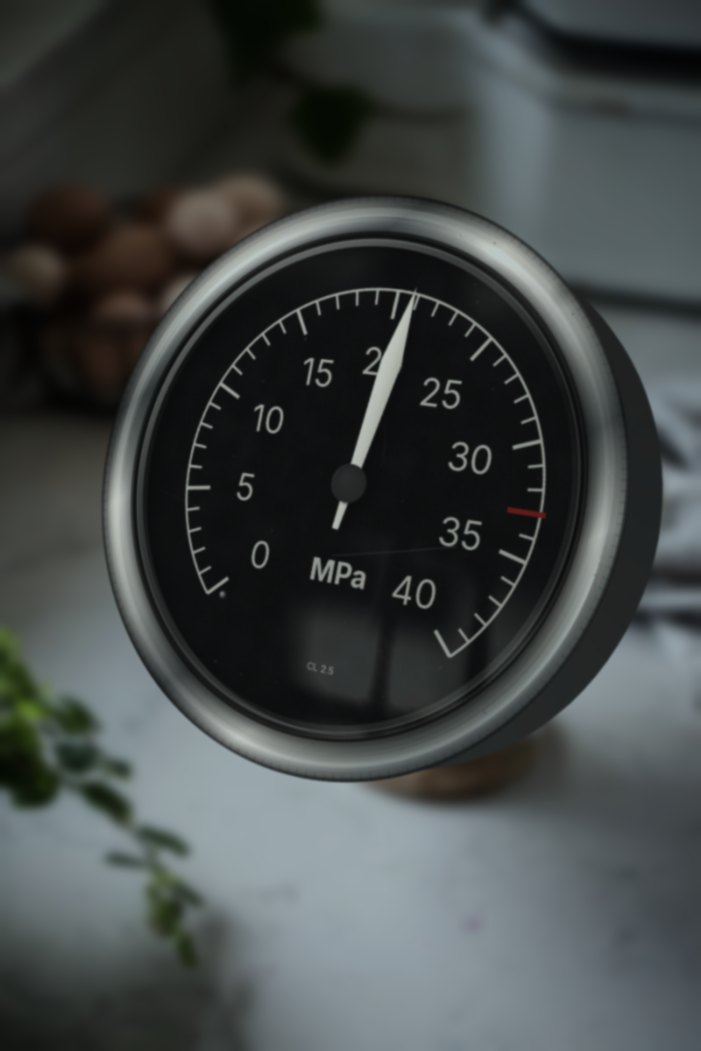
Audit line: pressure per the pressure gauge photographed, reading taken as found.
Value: 21 MPa
